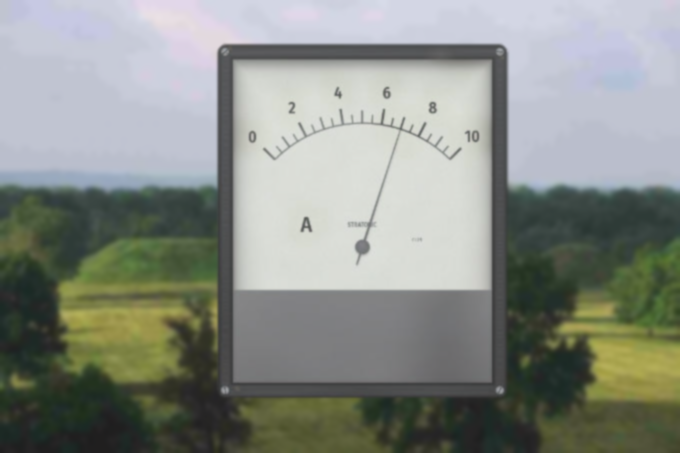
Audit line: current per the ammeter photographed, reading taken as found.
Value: 7 A
